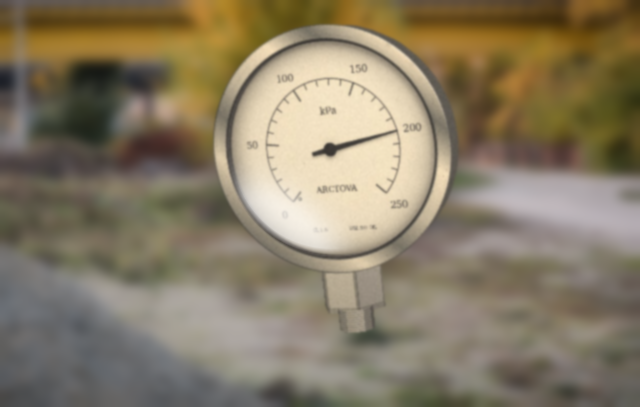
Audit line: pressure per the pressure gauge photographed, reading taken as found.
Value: 200 kPa
